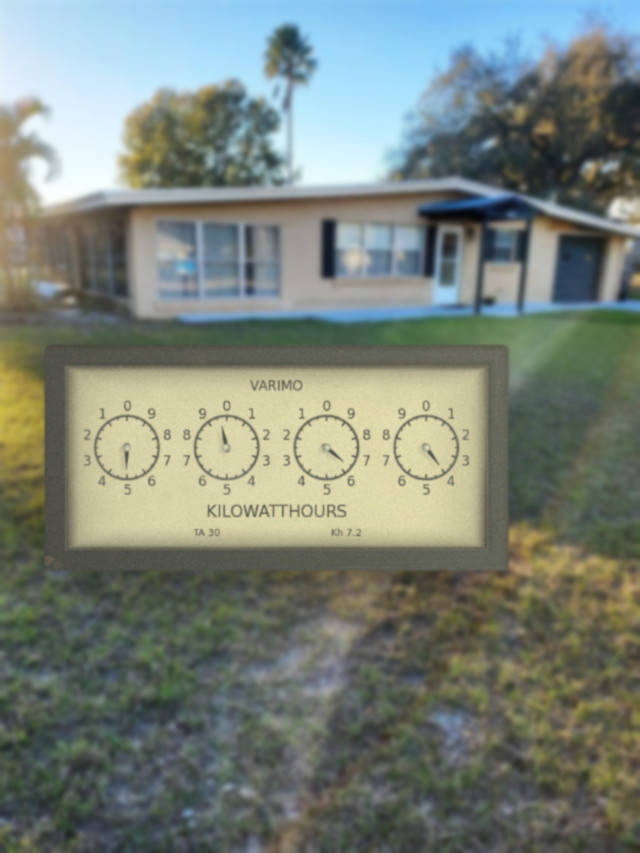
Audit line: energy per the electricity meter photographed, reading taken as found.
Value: 4964 kWh
